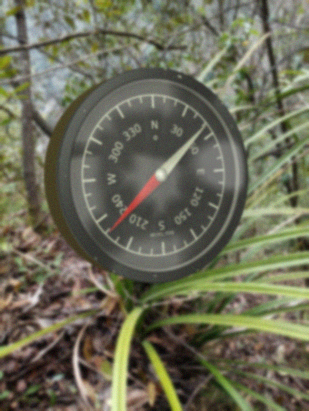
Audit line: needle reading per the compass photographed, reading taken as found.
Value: 230 °
